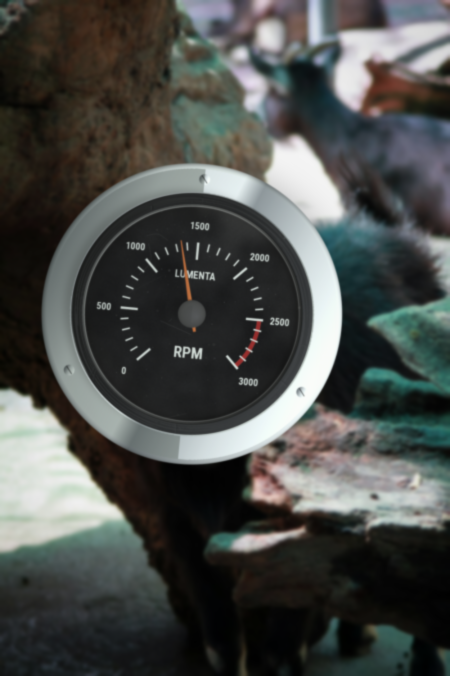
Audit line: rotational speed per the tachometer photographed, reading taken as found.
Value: 1350 rpm
